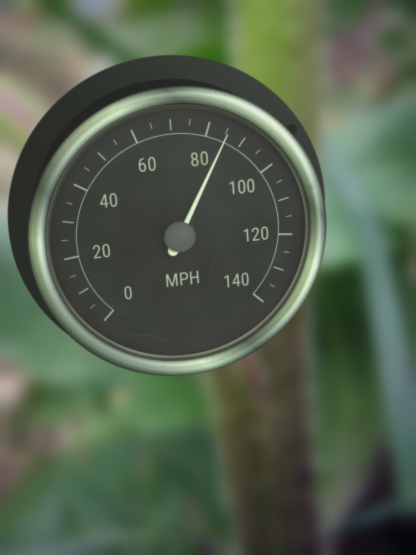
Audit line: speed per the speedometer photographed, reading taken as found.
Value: 85 mph
